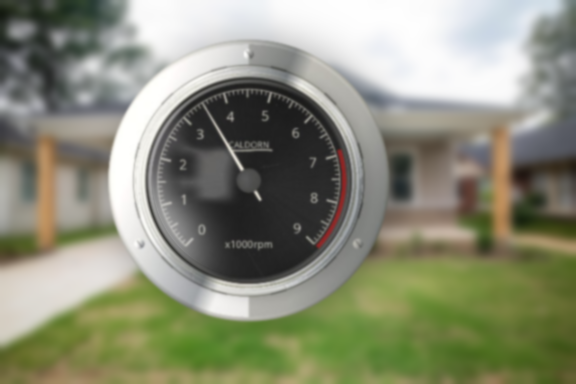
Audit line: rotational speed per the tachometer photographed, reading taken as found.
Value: 3500 rpm
